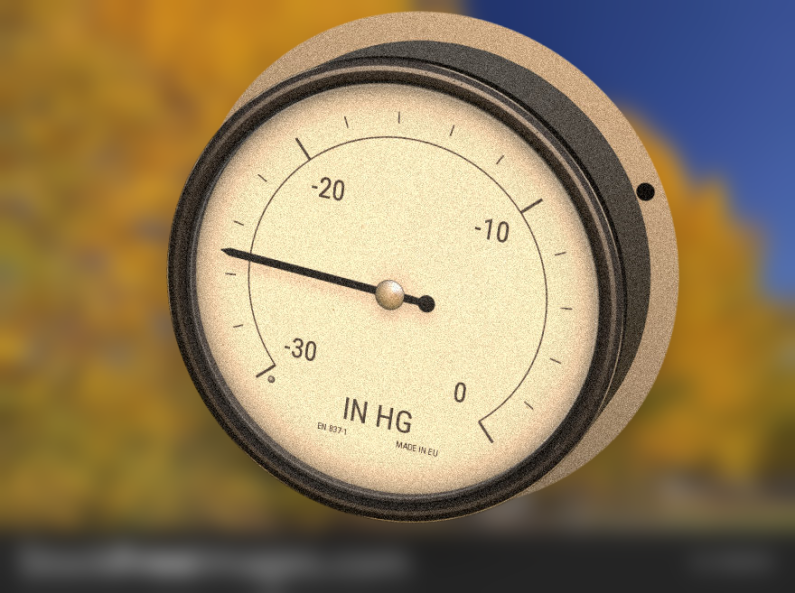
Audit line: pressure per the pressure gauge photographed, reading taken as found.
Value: -25 inHg
